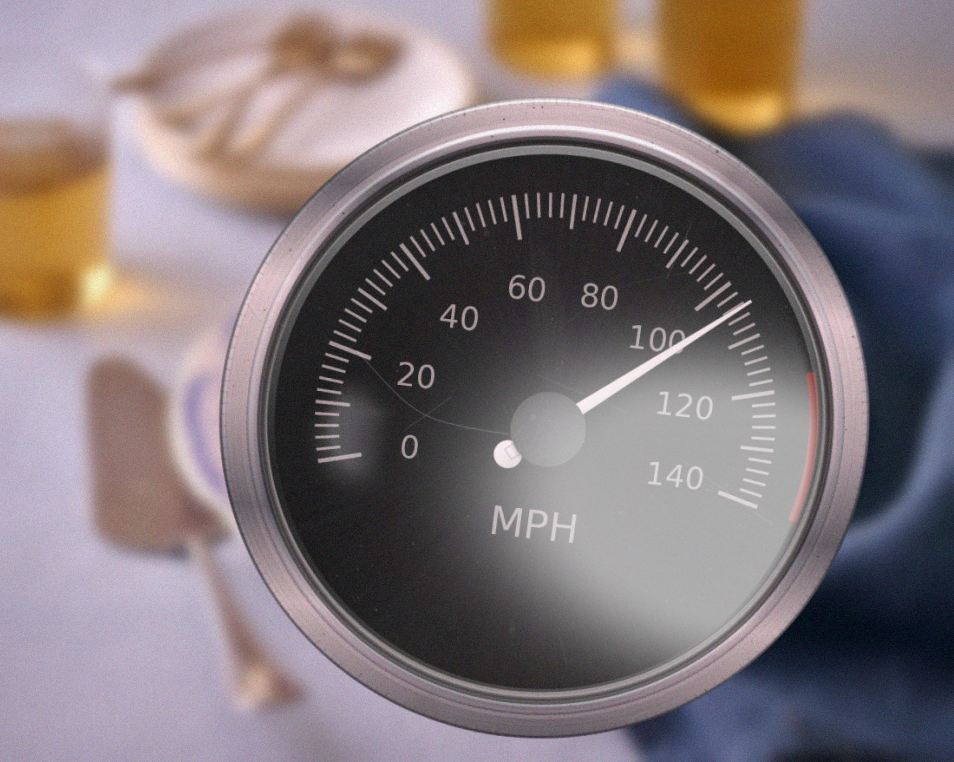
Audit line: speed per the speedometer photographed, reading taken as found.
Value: 104 mph
